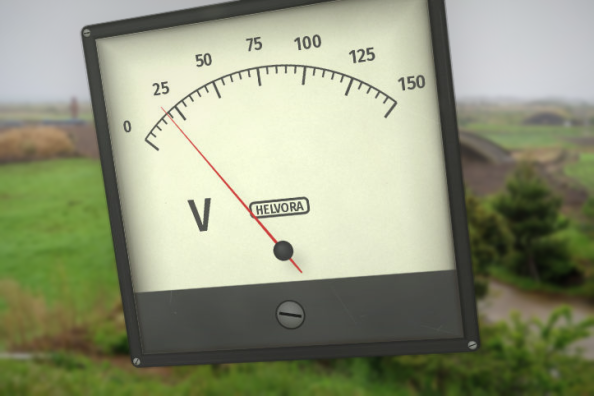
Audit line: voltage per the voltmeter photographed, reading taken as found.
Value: 20 V
